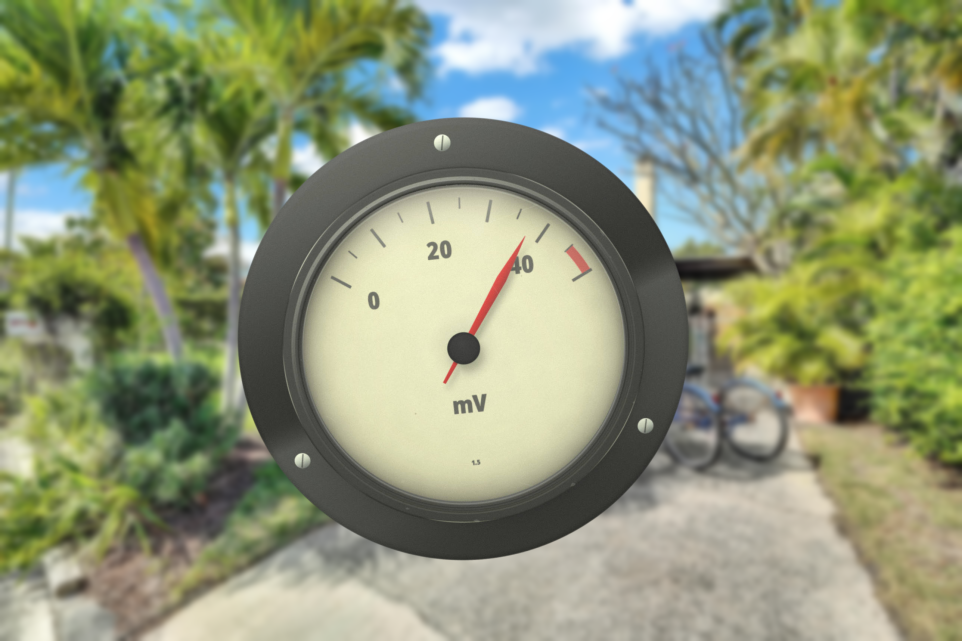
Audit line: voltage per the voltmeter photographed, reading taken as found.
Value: 37.5 mV
